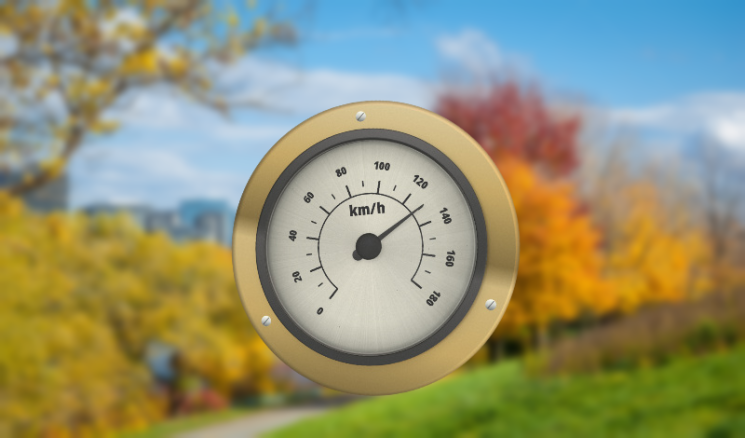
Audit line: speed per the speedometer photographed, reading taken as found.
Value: 130 km/h
